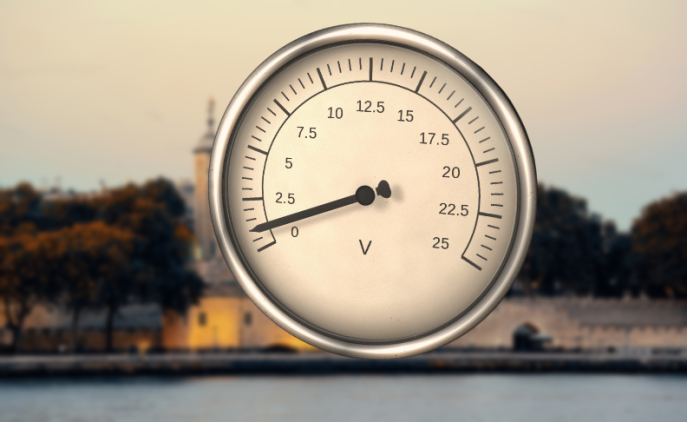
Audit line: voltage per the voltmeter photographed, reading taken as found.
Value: 1 V
